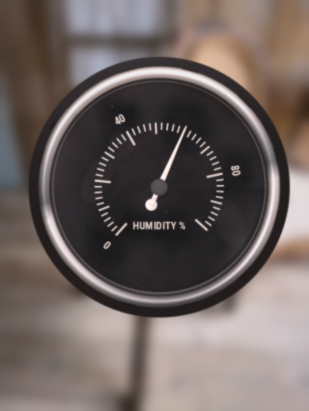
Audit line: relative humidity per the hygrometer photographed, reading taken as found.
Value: 60 %
